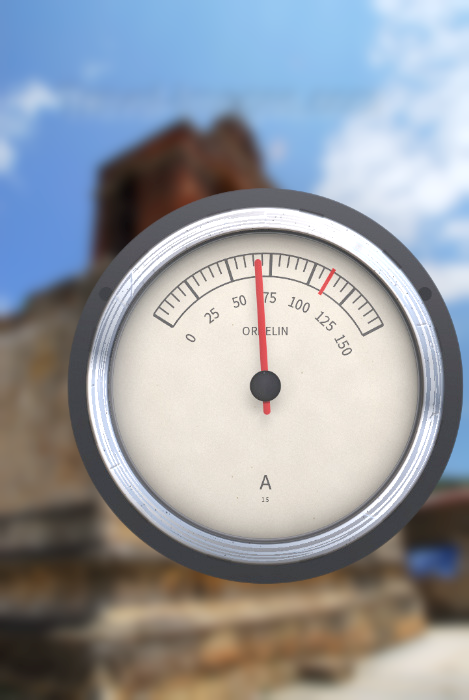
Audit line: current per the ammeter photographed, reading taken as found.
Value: 67.5 A
